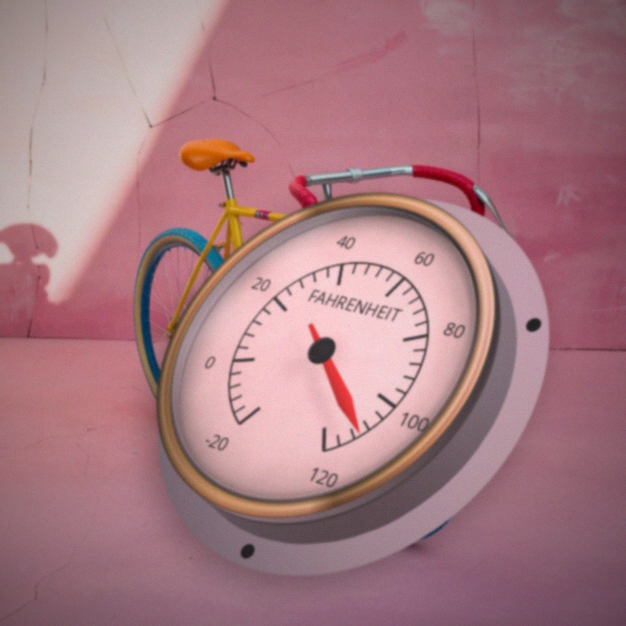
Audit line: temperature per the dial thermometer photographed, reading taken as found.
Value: 110 °F
